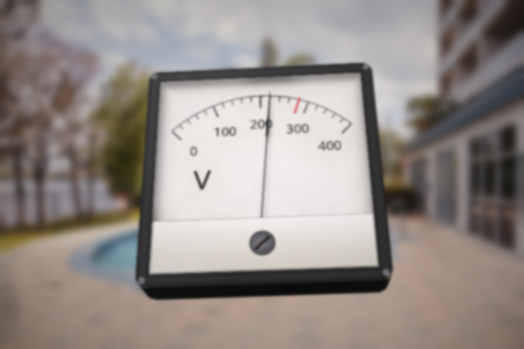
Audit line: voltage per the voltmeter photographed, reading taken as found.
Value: 220 V
